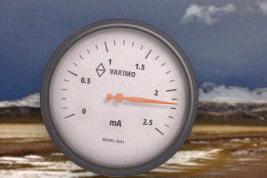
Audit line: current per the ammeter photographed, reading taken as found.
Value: 2.15 mA
